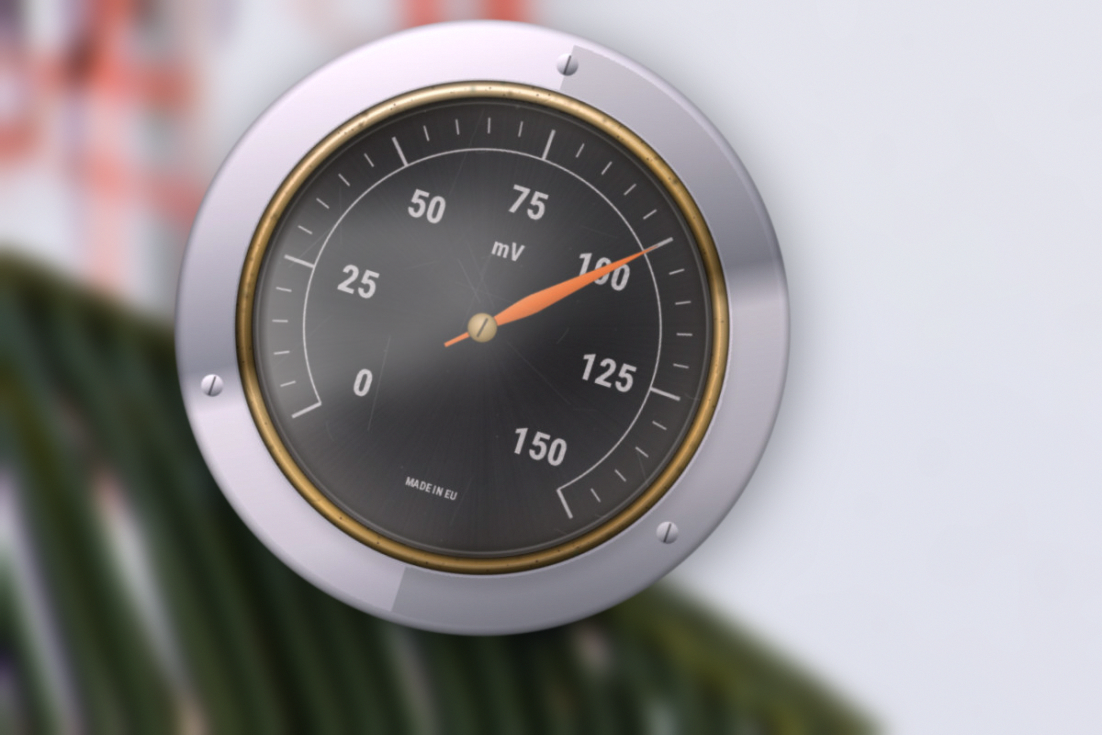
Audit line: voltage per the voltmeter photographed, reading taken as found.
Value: 100 mV
